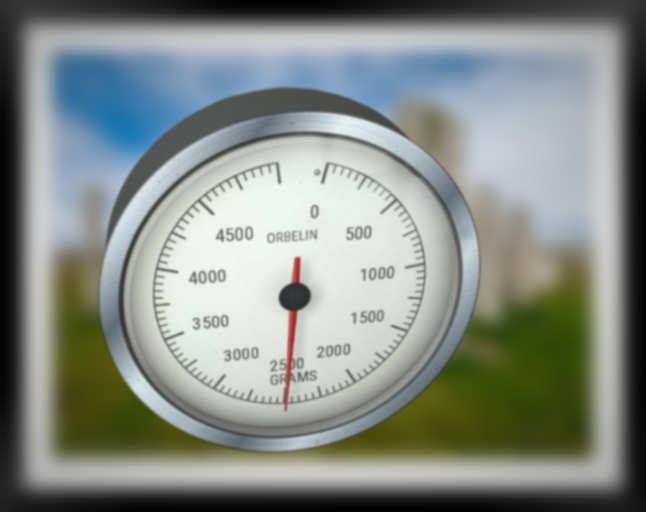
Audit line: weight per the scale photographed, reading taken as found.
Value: 2500 g
